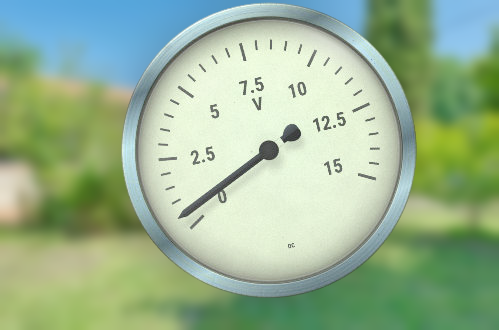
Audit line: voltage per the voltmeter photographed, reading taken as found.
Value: 0.5 V
